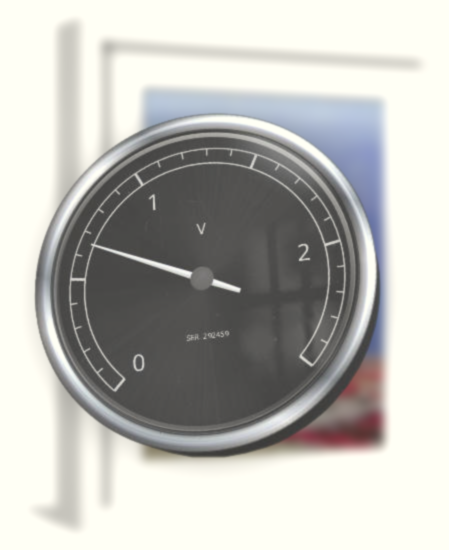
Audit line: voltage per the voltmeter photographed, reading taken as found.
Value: 0.65 V
